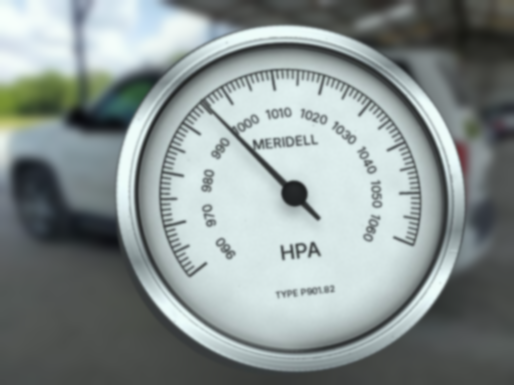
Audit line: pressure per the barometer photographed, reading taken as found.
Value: 995 hPa
